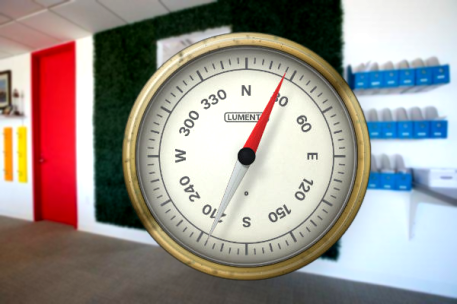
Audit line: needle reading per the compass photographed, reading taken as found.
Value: 25 °
